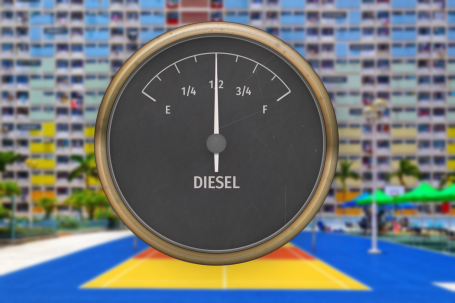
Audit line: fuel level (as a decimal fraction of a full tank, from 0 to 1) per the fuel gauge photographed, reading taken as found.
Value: 0.5
